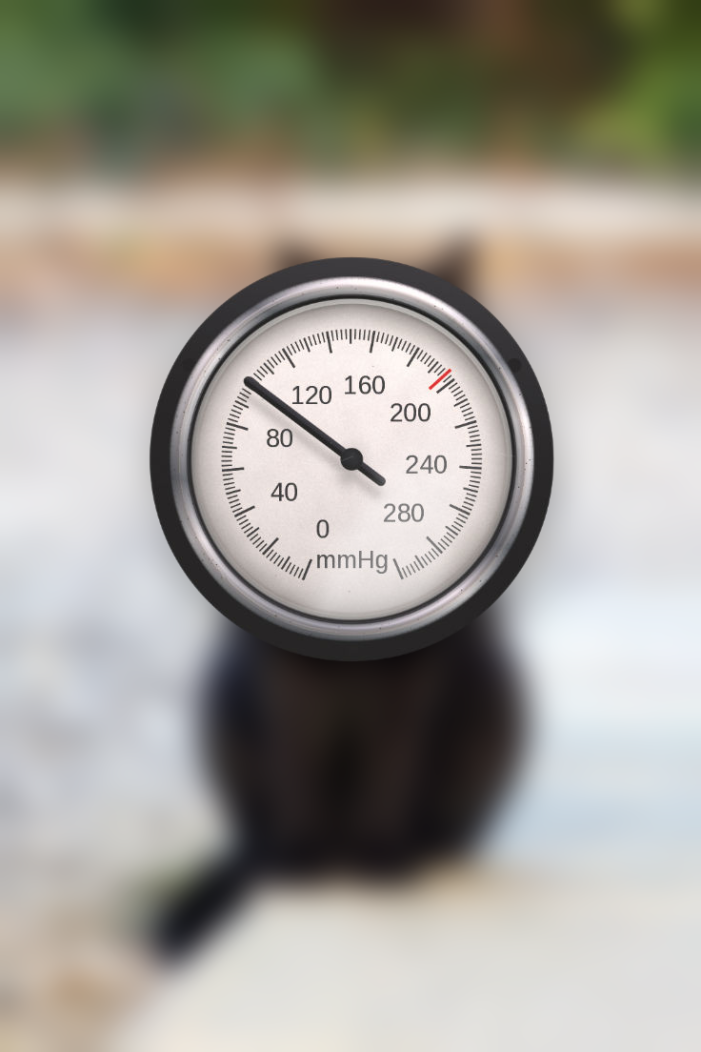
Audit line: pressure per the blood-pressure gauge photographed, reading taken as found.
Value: 100 mmHg
